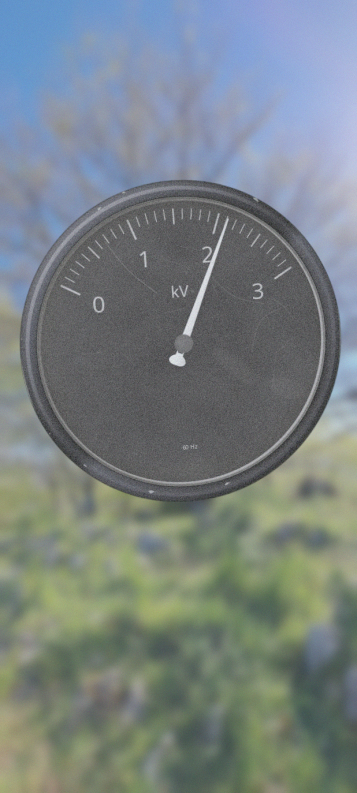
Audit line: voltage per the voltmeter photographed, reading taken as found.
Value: 2.1 kV
